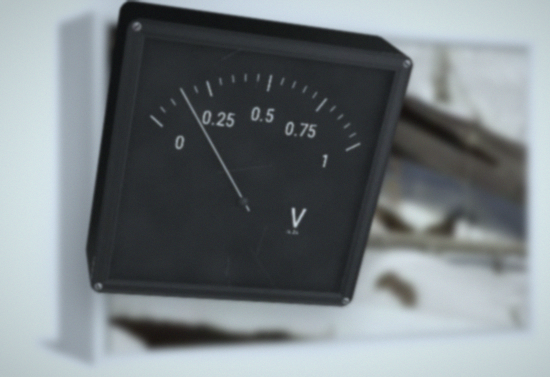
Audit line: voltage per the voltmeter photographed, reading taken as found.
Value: 0.15 V
